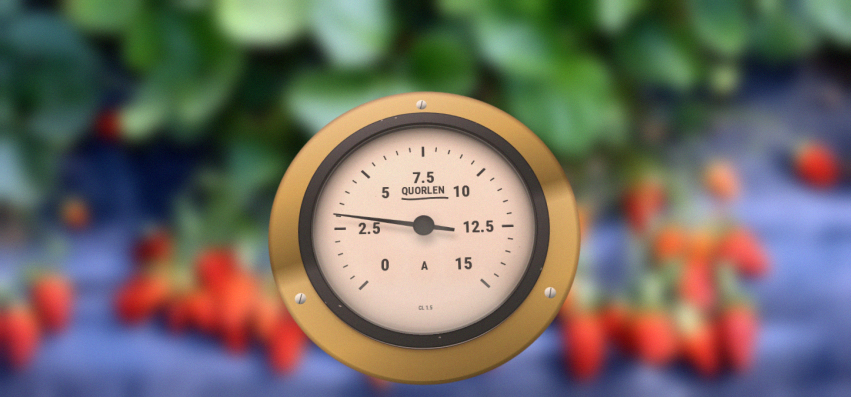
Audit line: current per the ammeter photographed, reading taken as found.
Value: 3 A
